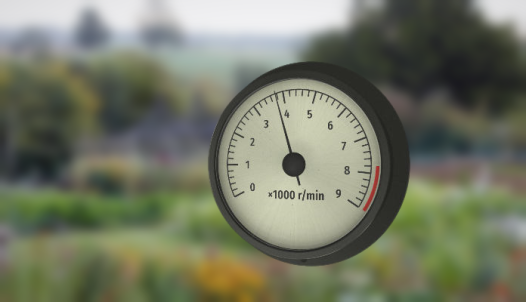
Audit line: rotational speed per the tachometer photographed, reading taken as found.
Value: 3800 rpm
